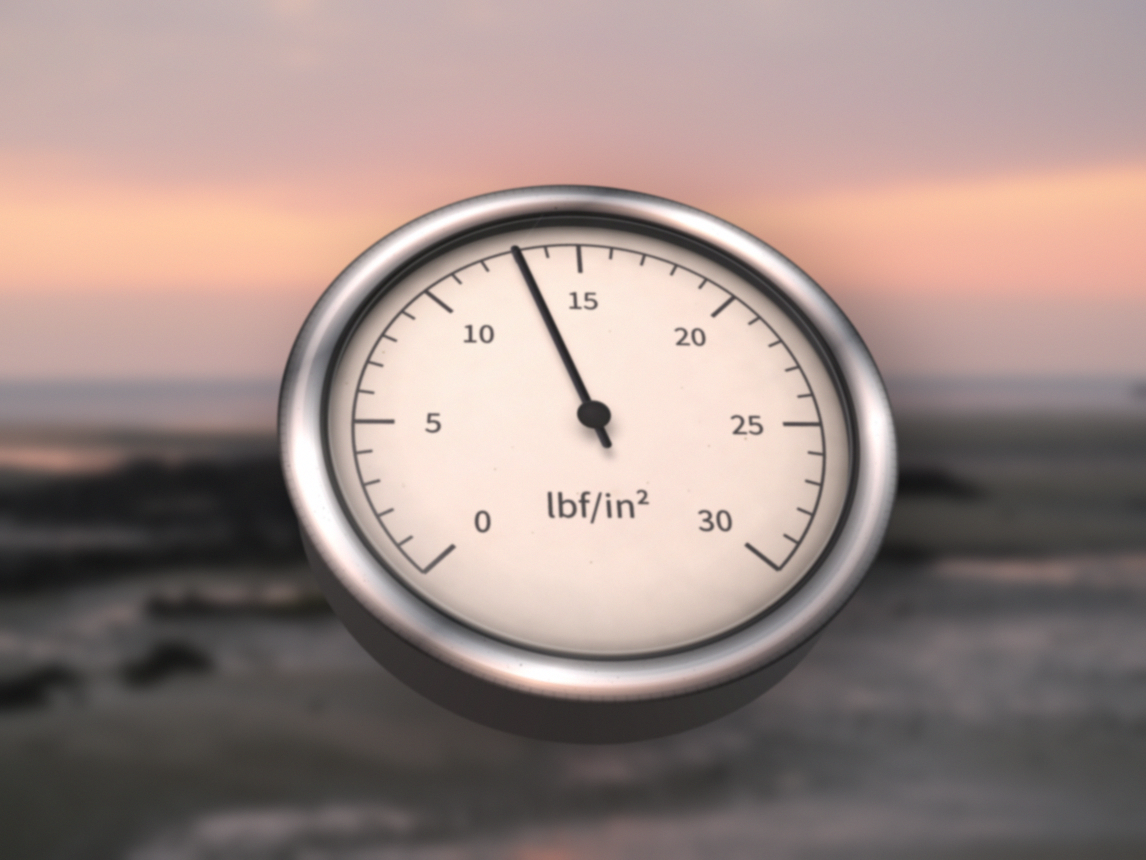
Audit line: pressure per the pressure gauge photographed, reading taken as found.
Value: 13 psi
